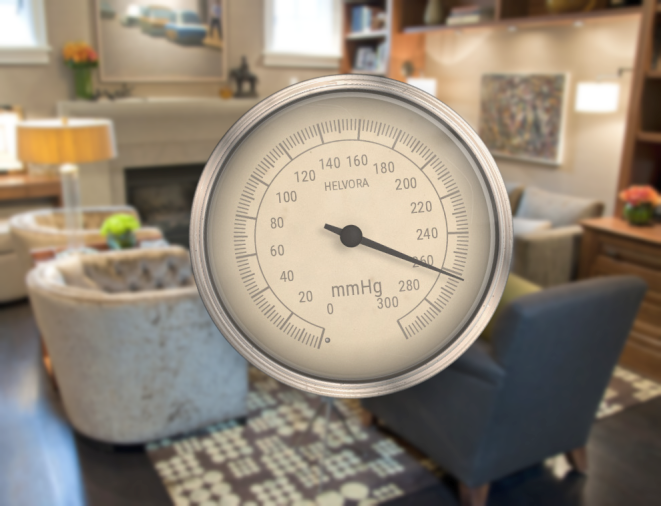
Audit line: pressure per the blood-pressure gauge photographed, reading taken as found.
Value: 262 mmHg
